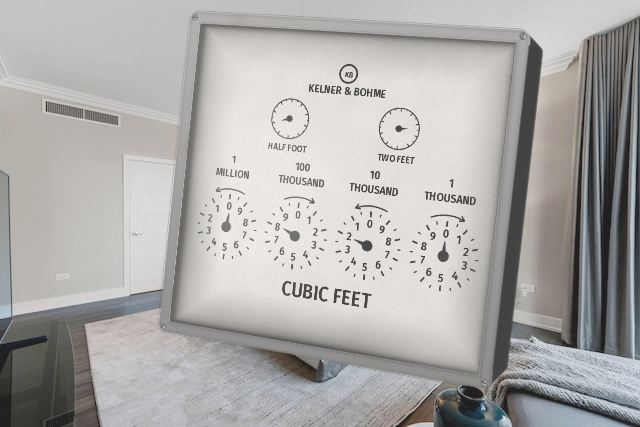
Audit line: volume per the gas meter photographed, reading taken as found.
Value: 982000 ft³
